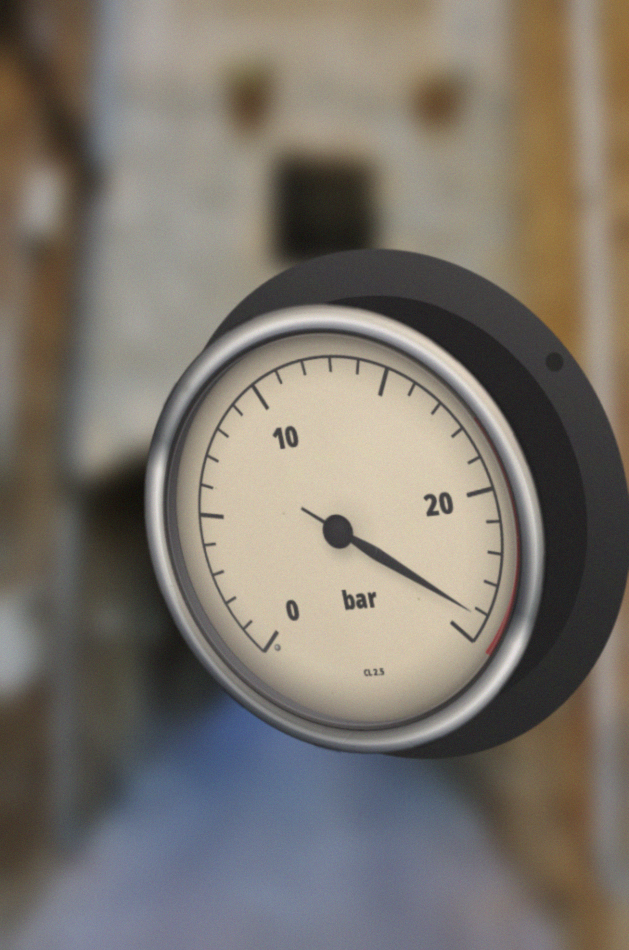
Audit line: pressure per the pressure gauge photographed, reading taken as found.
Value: 24 bar
